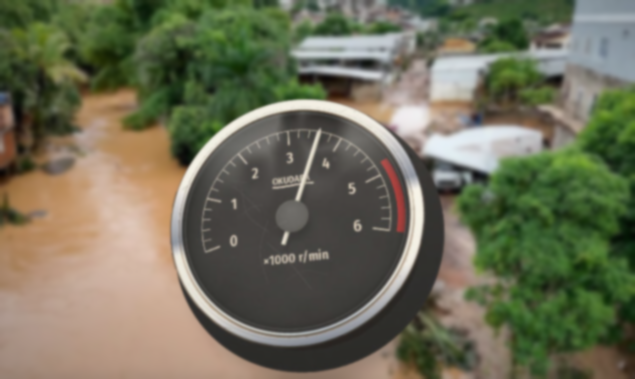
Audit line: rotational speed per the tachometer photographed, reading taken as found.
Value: 3600 rpm
